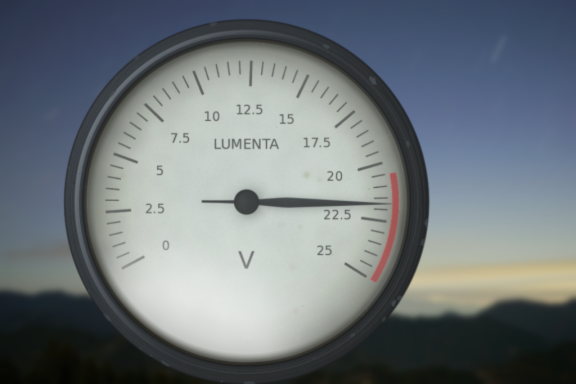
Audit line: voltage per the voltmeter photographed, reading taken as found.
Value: 21.75 V
